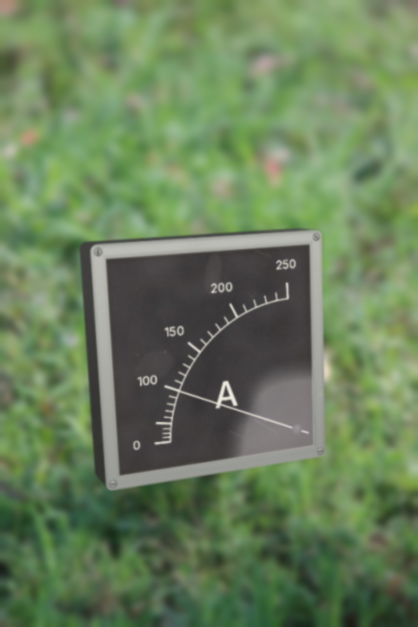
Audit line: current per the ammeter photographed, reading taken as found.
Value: 100 A
